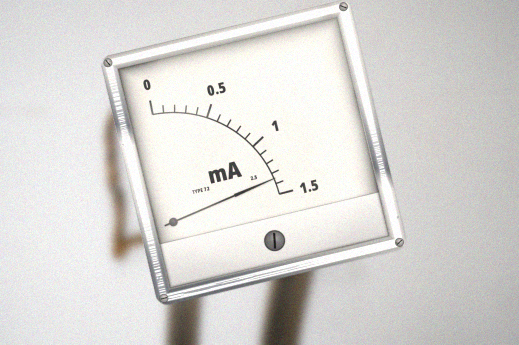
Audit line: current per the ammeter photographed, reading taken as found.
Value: 1.35 mA
